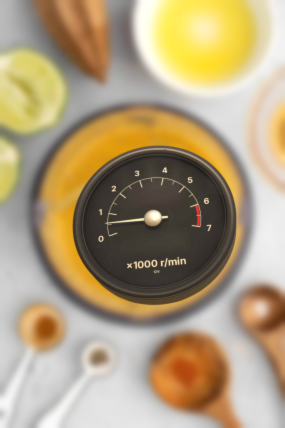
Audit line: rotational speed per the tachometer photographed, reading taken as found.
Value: 500 rpm
